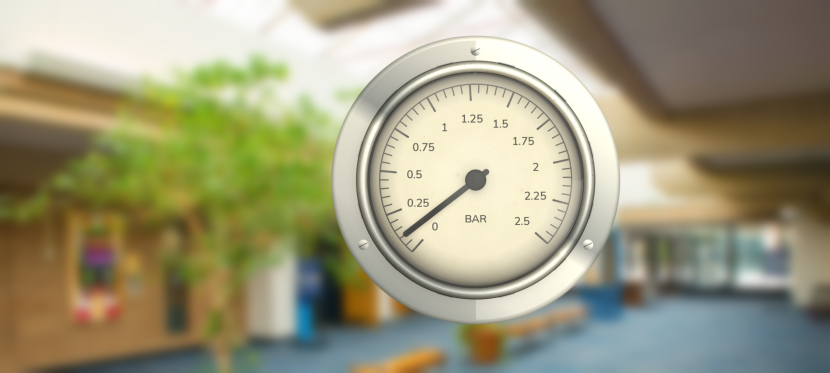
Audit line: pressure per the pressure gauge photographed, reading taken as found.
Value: 0.1 bar
